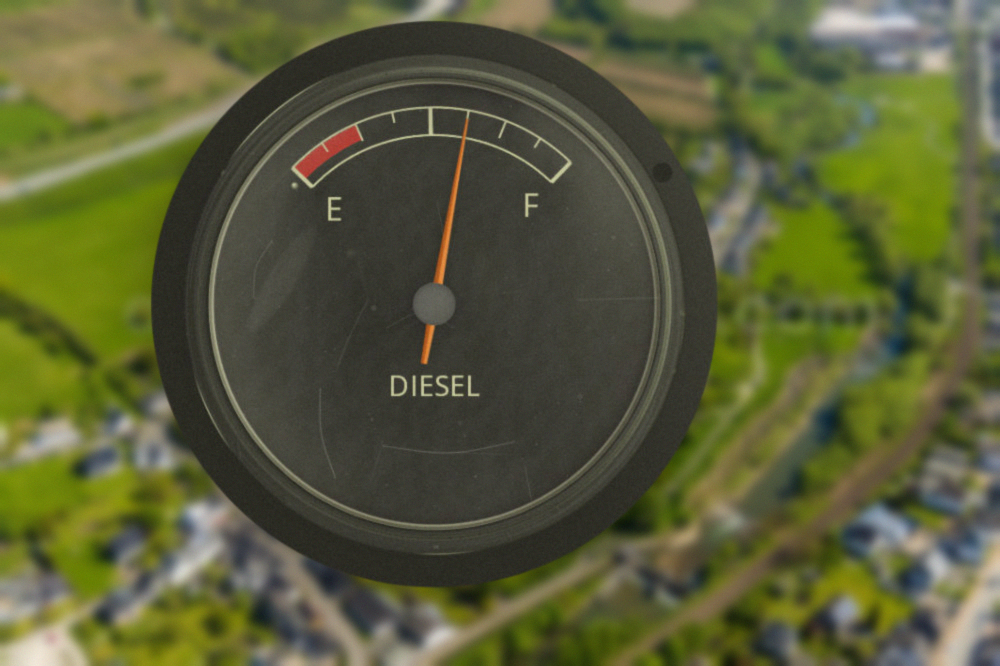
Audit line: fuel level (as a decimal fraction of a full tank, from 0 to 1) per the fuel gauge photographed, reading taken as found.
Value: 0.625
